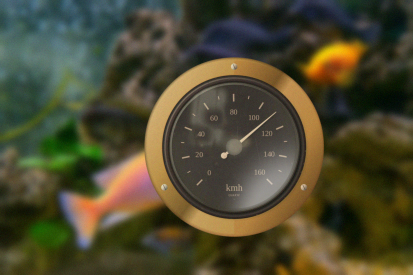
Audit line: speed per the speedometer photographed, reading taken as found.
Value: 110 km/h
